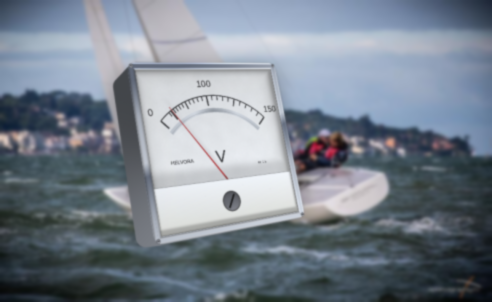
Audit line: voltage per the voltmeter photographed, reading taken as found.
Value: 50 V
